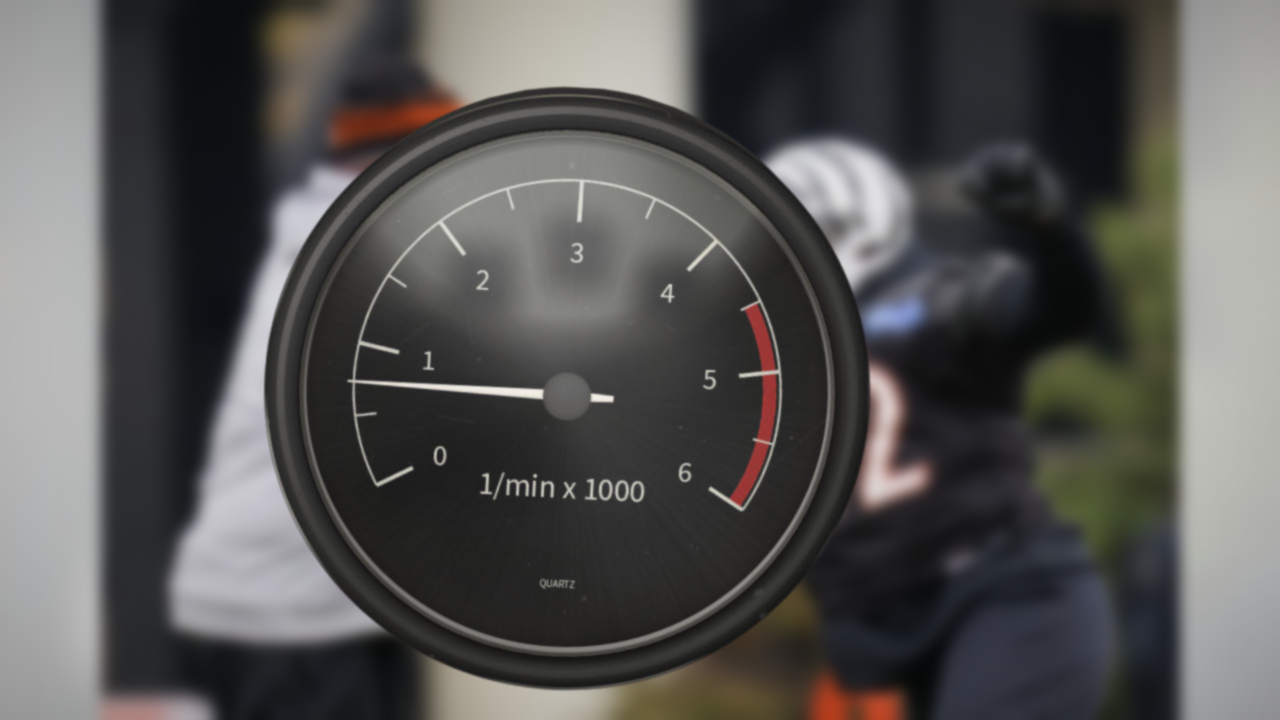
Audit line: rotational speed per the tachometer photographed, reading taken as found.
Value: 750 rpm
